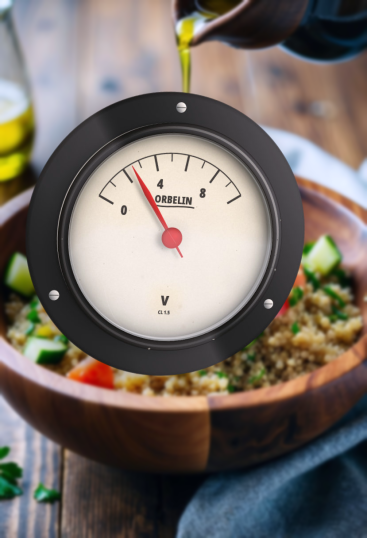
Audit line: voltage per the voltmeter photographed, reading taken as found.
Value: 2.5 V
